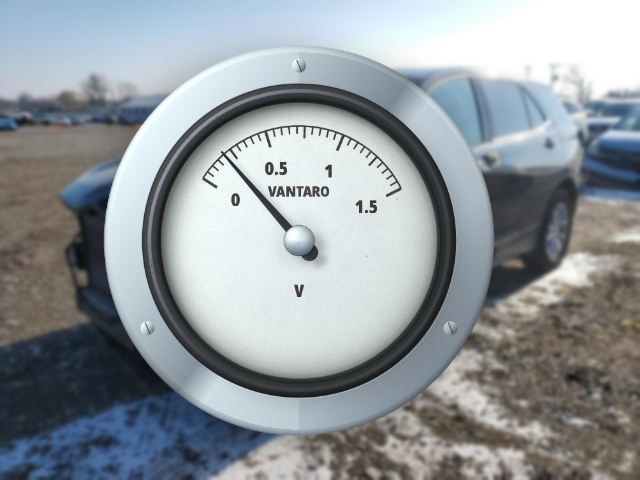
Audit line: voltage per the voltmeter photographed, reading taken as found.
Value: 0.2 V
